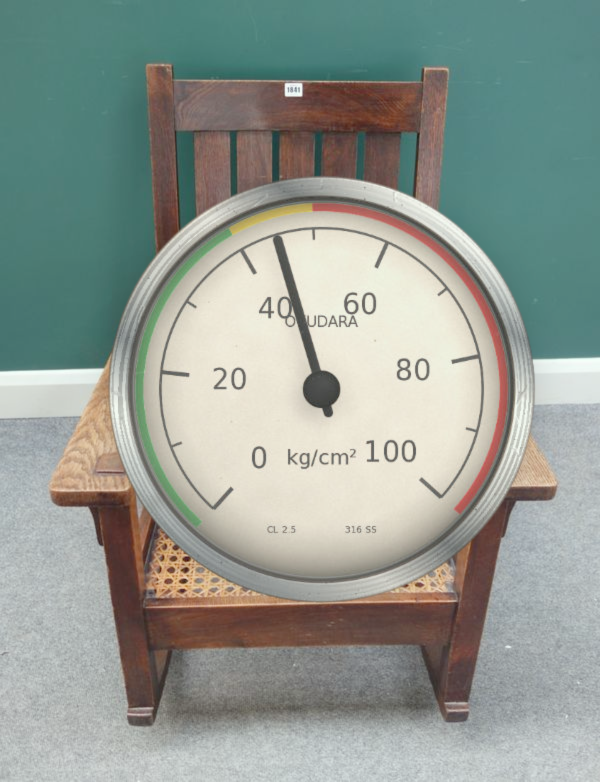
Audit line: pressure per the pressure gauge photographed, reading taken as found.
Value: 45 kg/cm²
